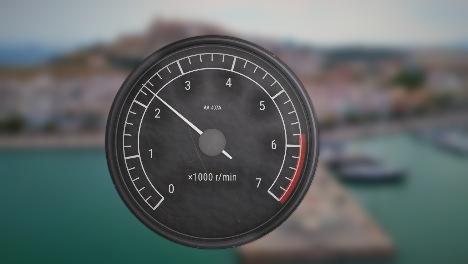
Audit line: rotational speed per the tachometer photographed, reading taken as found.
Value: 2300 rpm
